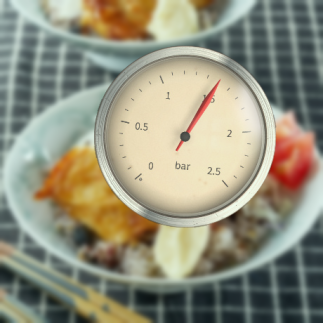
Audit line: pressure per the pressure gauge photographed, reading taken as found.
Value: 1.5 bar
